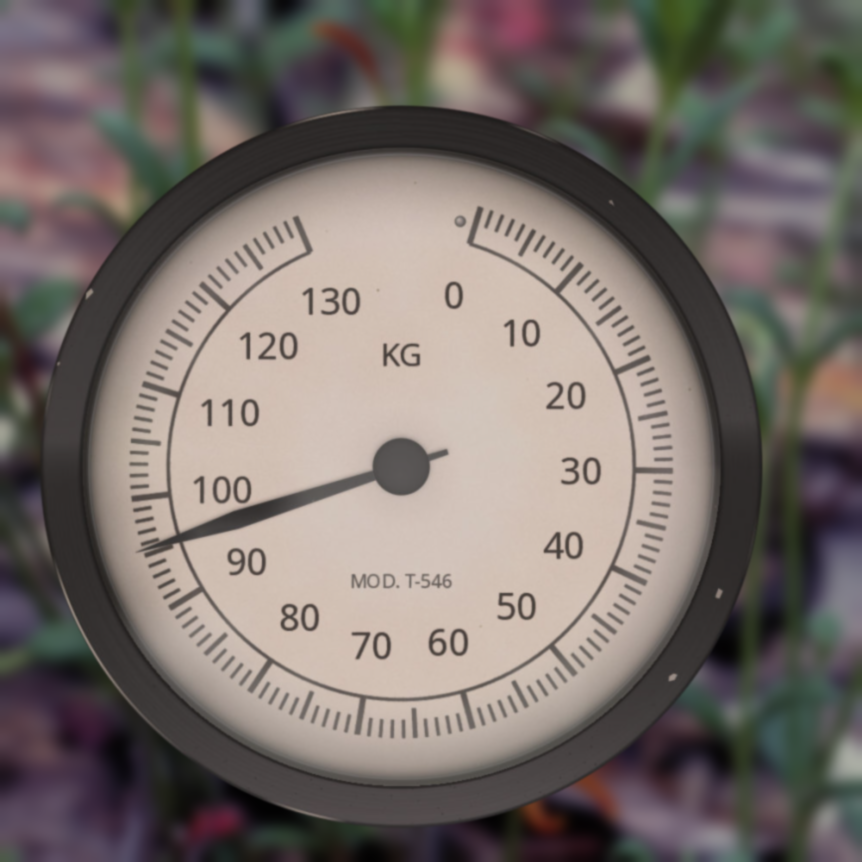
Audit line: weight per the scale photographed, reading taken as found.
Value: 95.5 kg
